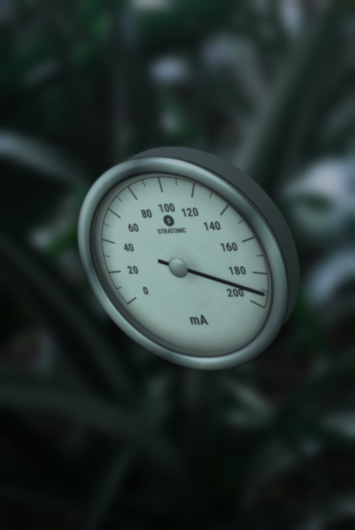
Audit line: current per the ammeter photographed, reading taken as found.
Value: 190 mA
